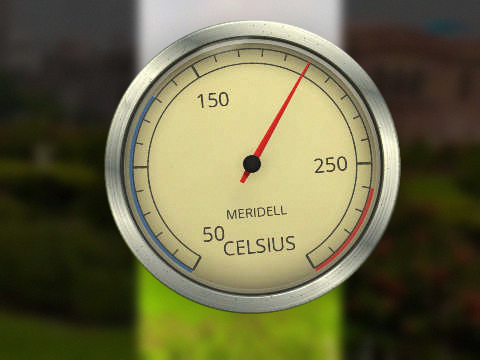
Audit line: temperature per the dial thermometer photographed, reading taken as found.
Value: 200 °C
